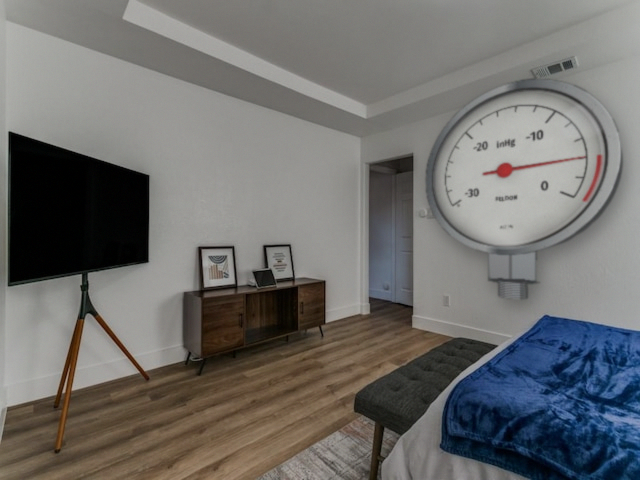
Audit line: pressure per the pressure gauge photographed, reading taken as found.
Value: -4 inHg
